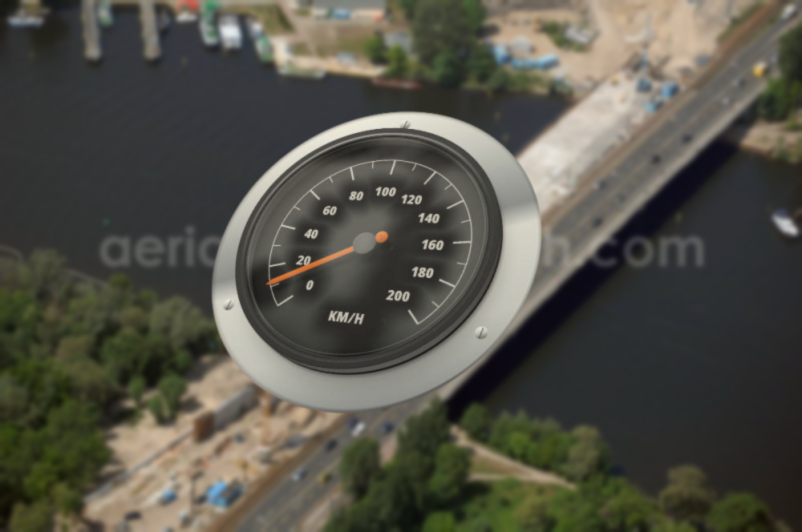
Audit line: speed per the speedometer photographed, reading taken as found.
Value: 10 km/h
